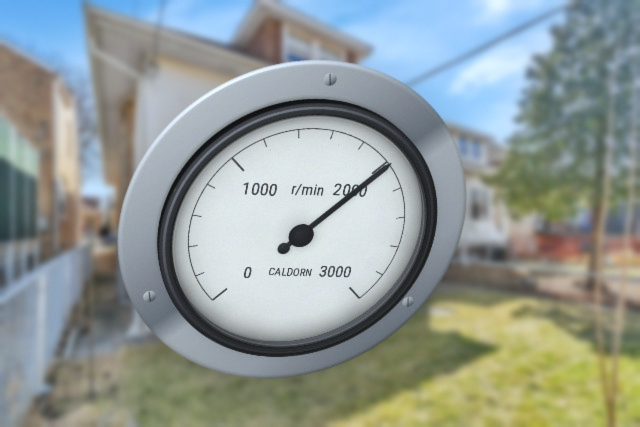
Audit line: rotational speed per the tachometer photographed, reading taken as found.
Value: 2000 rpm
